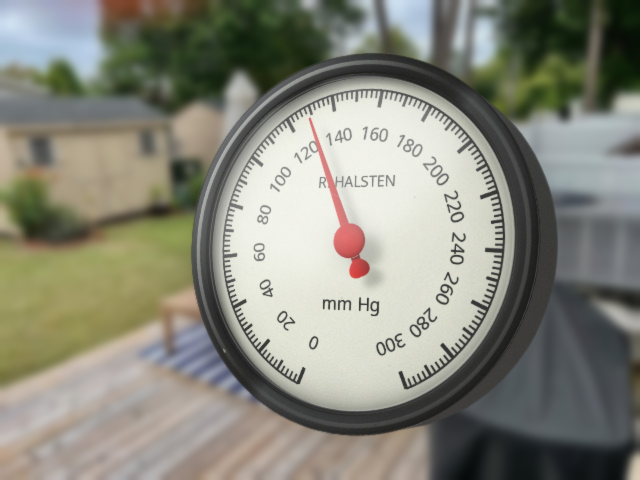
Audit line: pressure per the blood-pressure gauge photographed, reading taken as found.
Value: 130 mmHg
